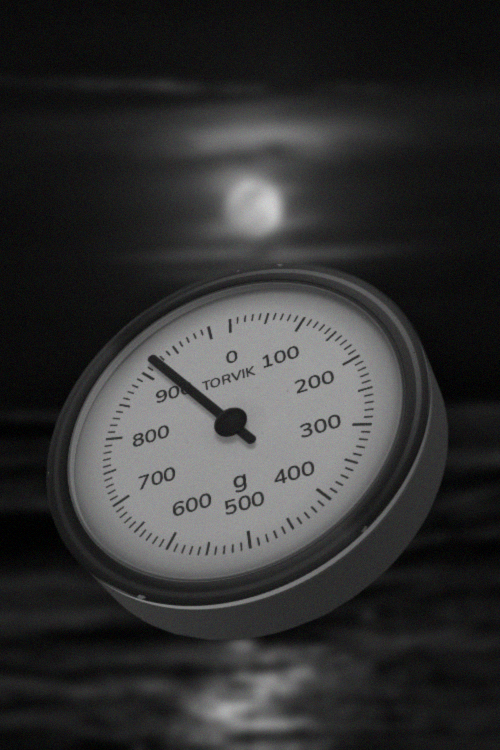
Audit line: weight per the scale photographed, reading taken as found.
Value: 920 g
